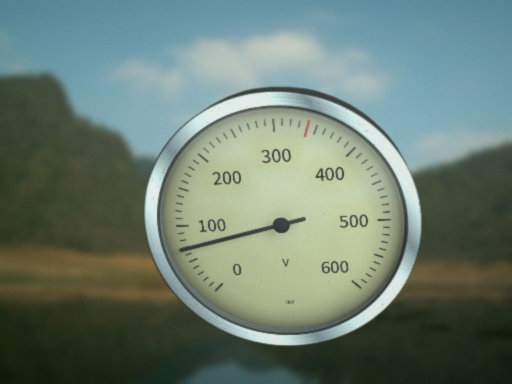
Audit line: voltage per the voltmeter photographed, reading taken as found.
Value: 70 V
